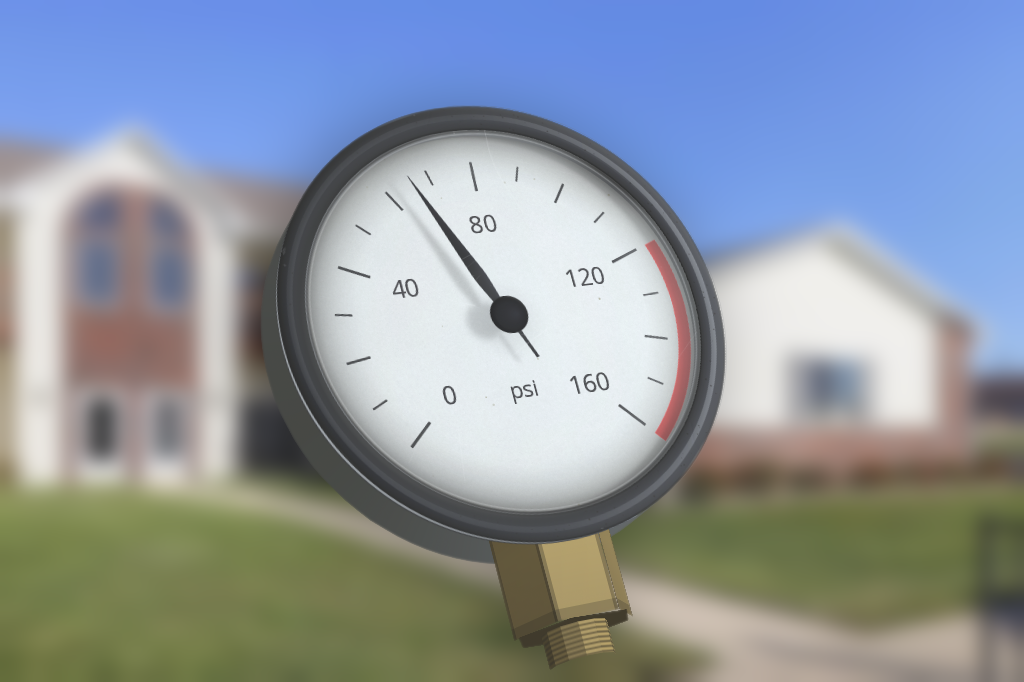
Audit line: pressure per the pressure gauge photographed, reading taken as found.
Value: 65 psi
